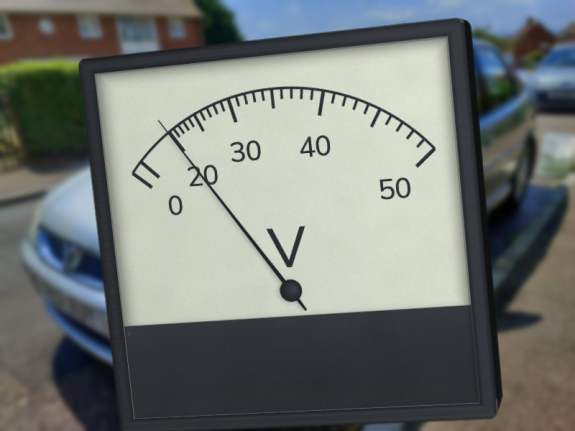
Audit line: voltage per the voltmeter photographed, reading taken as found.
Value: 20 V
